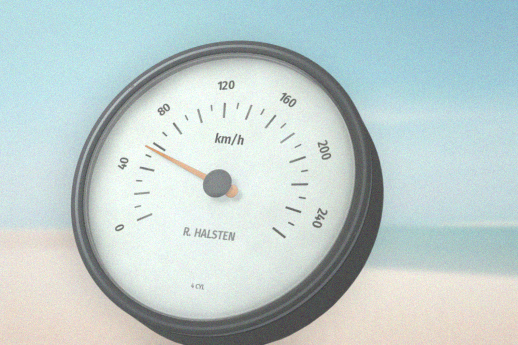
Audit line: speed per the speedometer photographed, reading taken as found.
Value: 55 km/h
